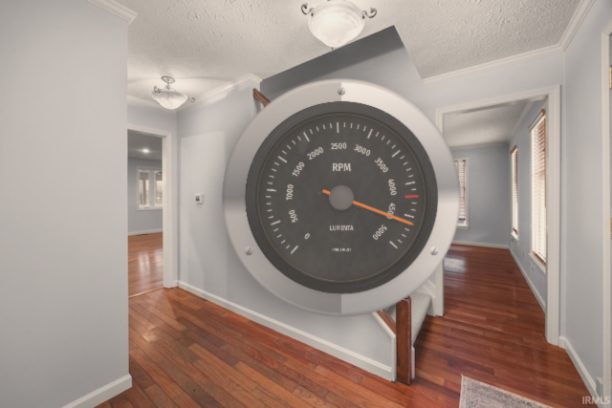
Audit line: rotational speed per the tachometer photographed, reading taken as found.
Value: 4600 rpm
